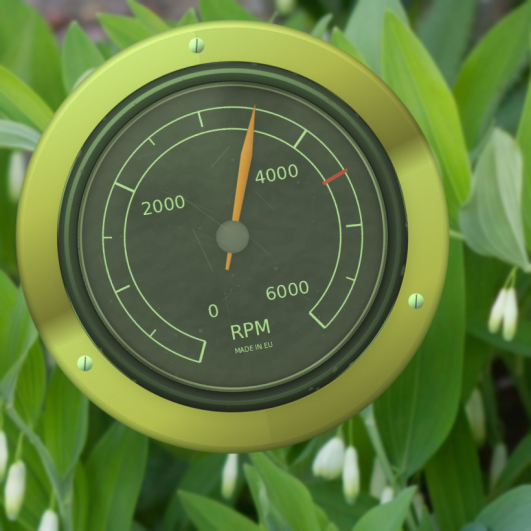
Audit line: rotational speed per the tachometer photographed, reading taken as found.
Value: 3500 rpm
